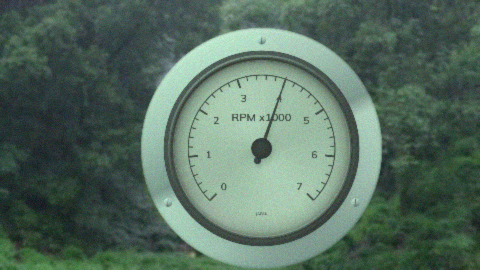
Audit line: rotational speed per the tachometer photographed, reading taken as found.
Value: 4000 rpm
